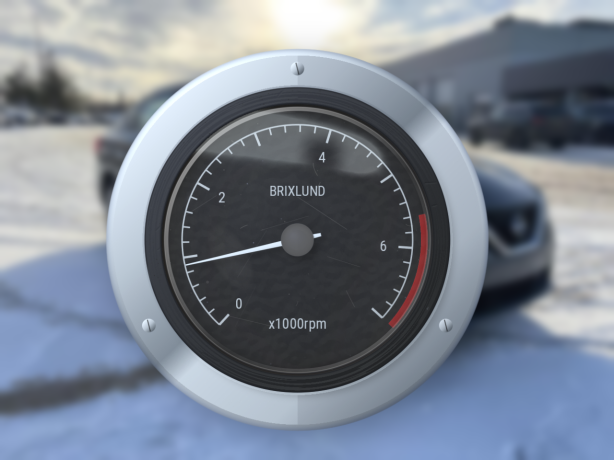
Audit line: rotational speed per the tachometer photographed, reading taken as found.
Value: 900 rpm
